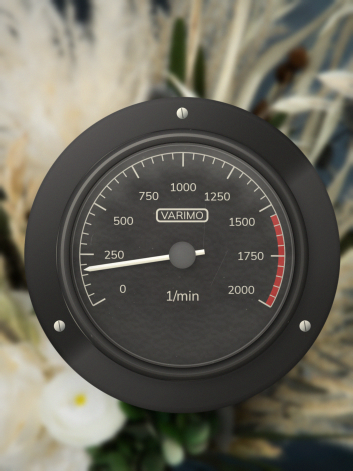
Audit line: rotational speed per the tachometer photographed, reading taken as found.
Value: 175 rpm
